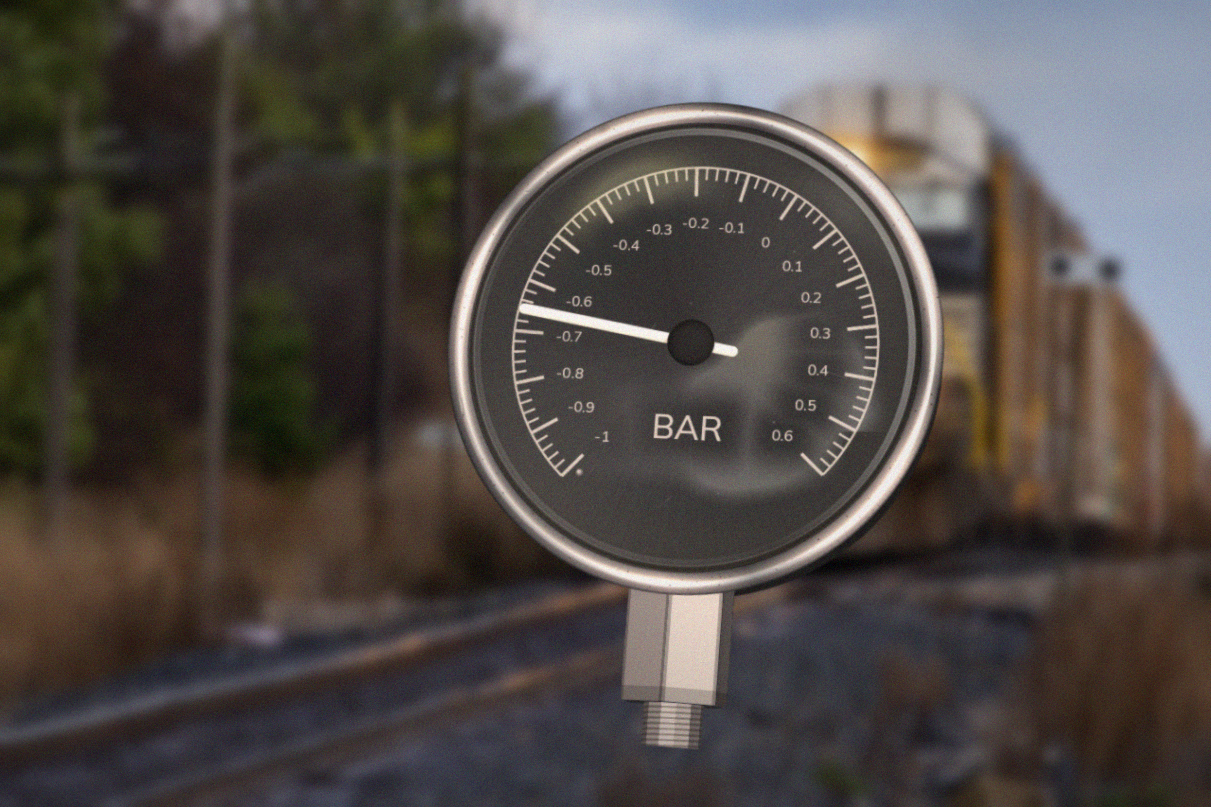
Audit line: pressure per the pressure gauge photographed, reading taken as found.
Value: -0.66 bar
